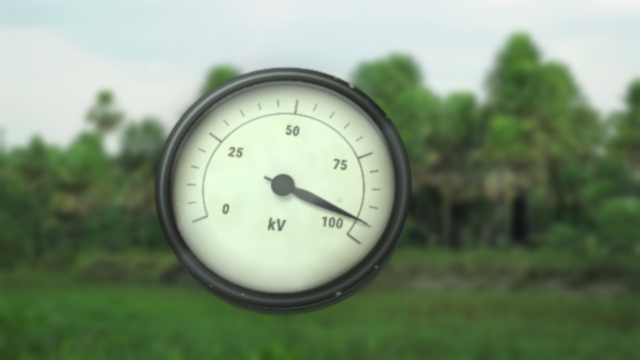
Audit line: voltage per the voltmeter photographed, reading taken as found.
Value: 95 kV
